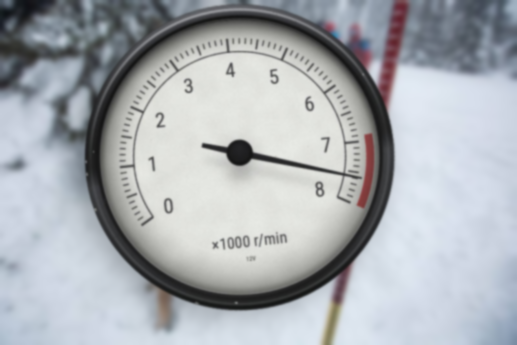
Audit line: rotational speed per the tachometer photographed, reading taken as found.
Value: 7600 rpm
